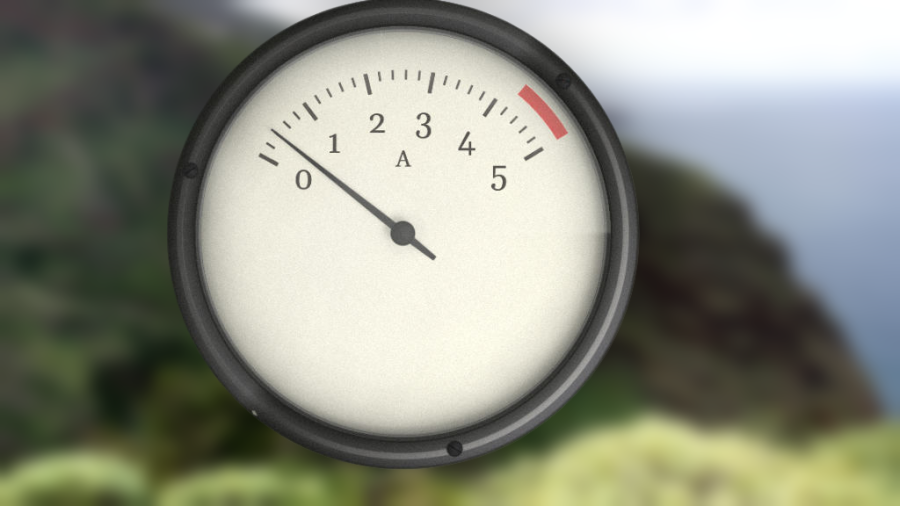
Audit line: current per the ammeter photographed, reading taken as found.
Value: 0.4 A
